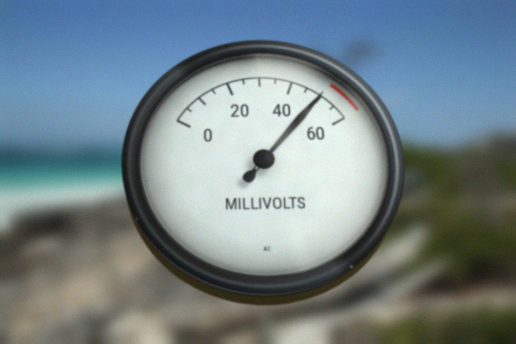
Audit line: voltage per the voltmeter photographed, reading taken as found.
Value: 50 mV
